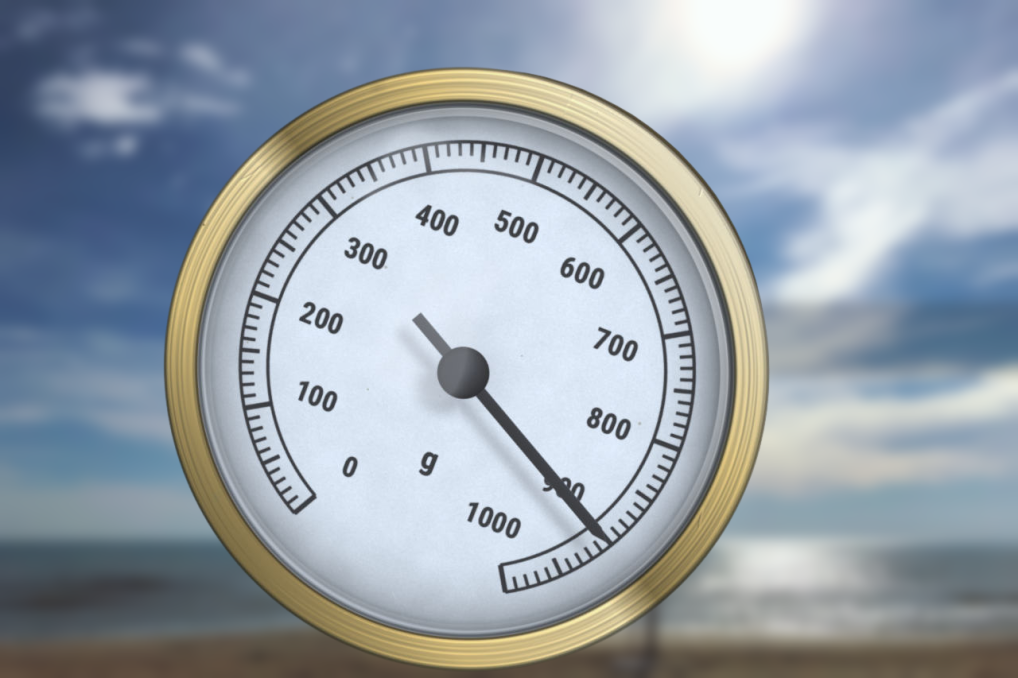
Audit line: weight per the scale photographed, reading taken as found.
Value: 900 g
